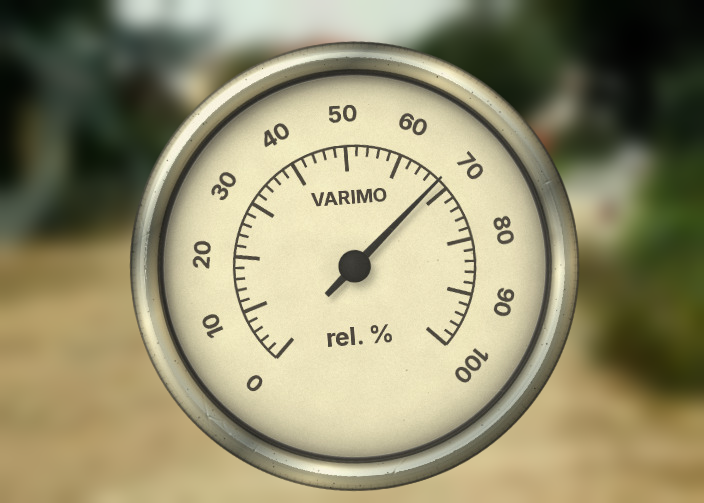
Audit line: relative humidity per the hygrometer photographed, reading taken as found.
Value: 68 %
